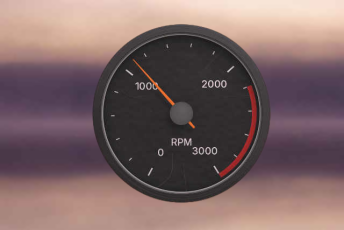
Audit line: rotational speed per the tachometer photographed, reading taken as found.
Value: 1100 rpm
